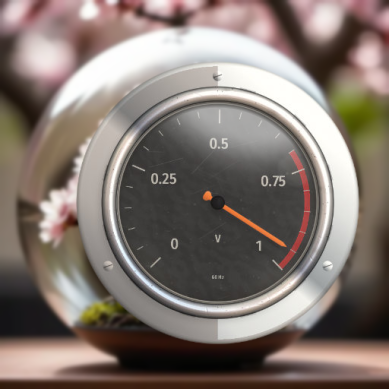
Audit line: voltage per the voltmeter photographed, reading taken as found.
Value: 0.95 V
